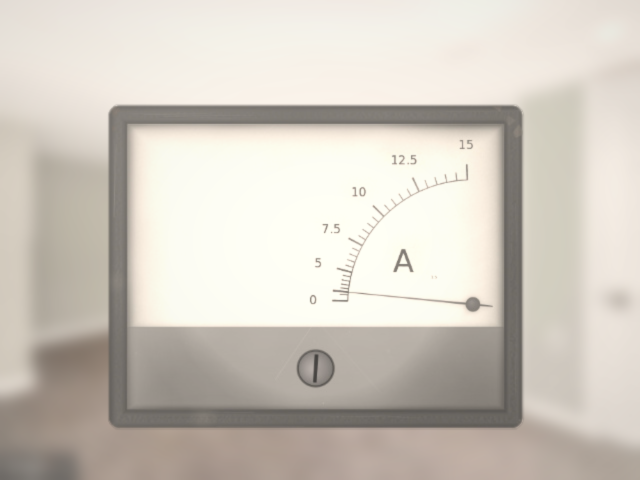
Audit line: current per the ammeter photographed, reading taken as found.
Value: 2.5 A
